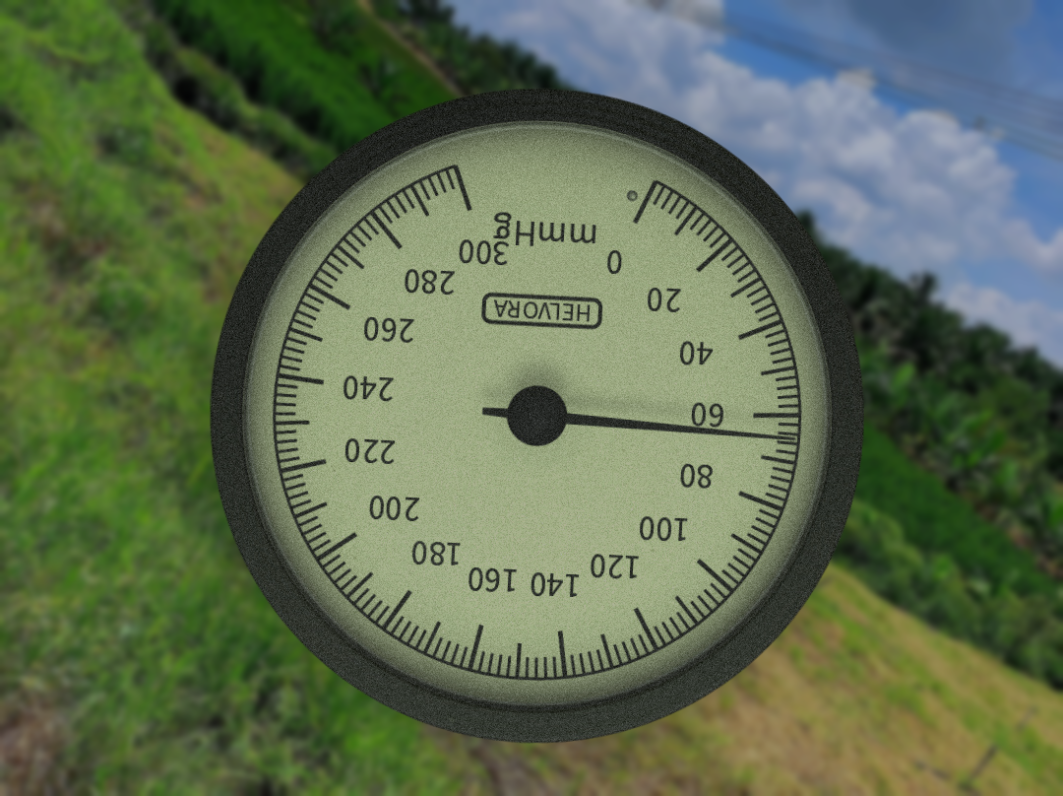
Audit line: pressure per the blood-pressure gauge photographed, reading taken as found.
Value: 65 mmHg
